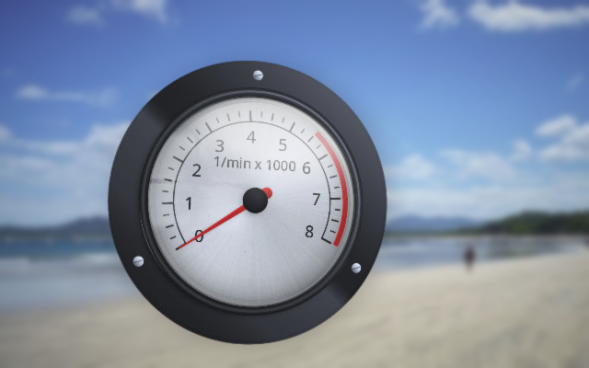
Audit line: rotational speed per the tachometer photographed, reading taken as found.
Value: 0 rpm
